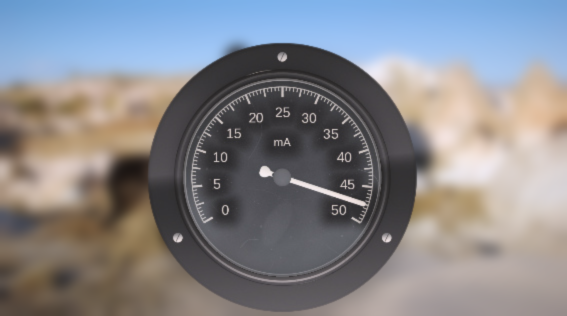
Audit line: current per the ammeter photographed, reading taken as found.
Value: 47.5 mA
